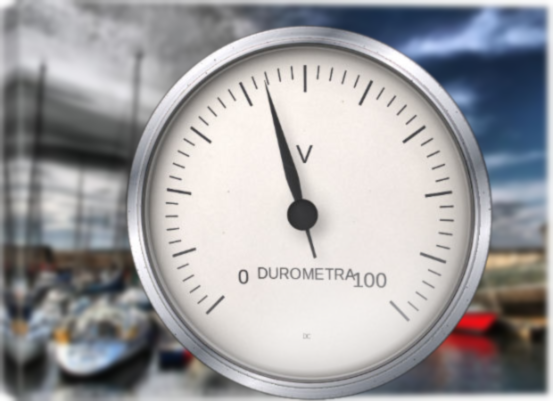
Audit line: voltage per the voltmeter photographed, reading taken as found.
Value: 44 V
